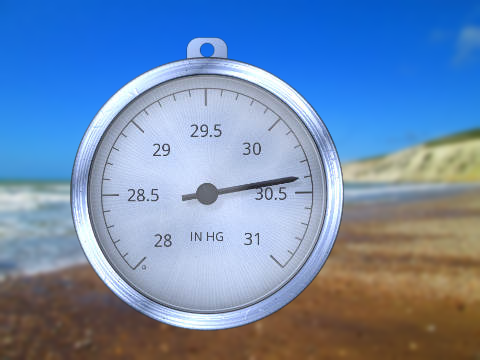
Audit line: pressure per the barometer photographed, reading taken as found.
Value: 30.4 inHg
